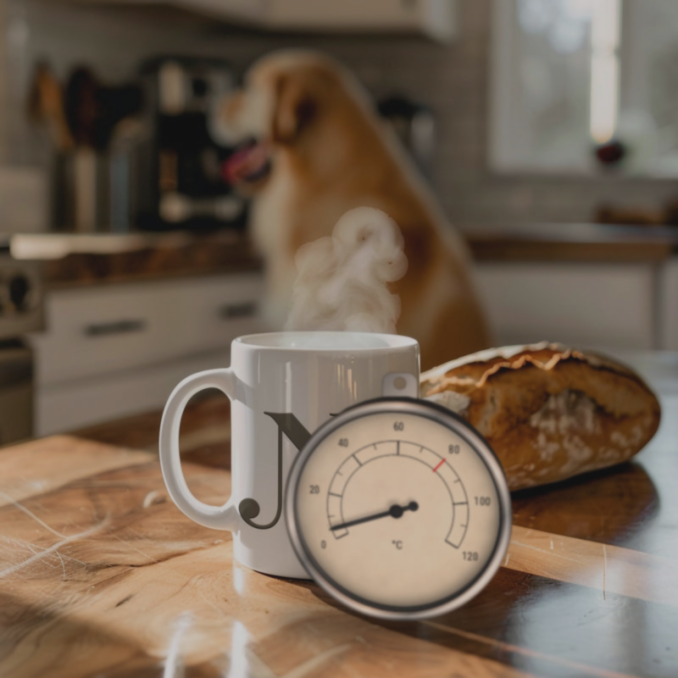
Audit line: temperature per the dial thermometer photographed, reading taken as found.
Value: 5 °C
